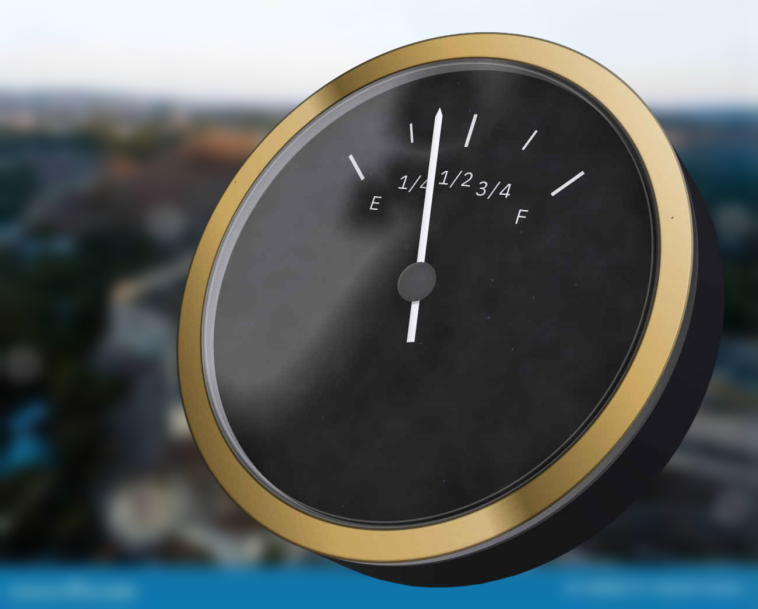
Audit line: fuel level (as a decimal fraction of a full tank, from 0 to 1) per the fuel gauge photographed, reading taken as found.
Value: 0.375
